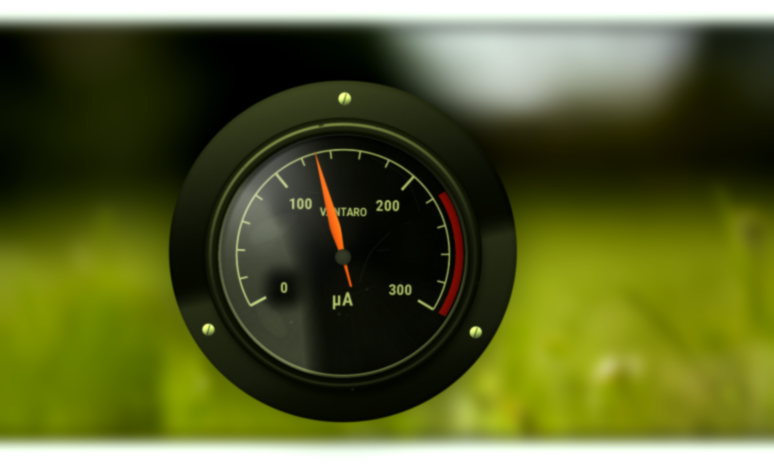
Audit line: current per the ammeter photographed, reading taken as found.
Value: 130 µA
